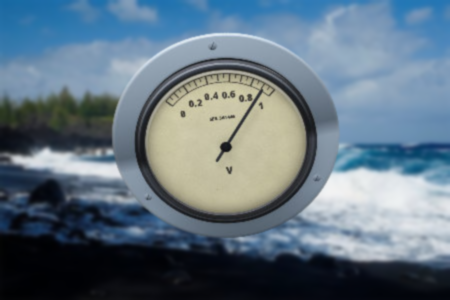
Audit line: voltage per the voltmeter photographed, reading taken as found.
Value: 0.9 V
